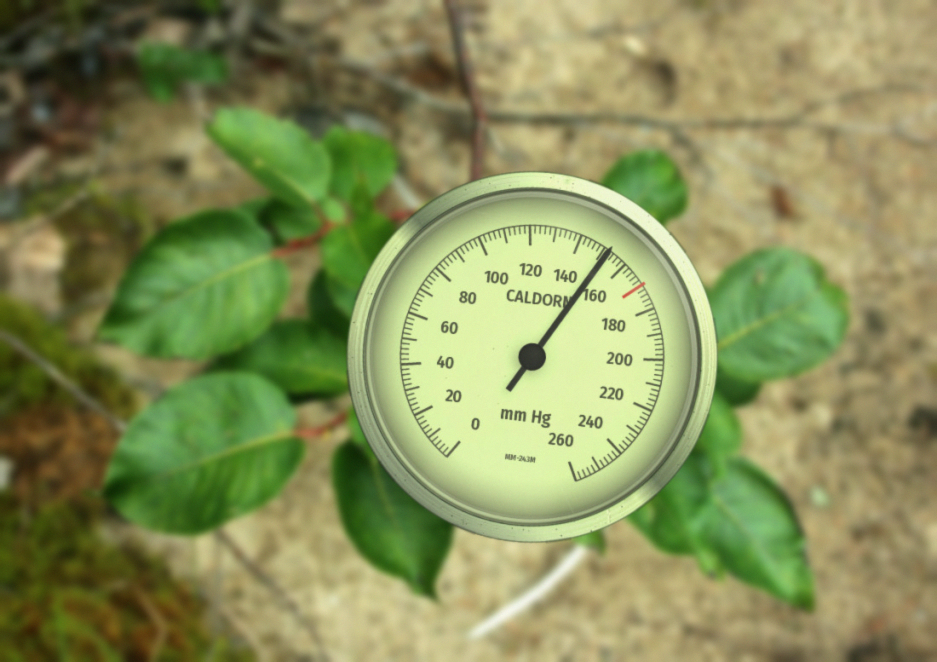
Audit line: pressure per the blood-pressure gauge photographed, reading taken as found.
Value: 152 mmHg
